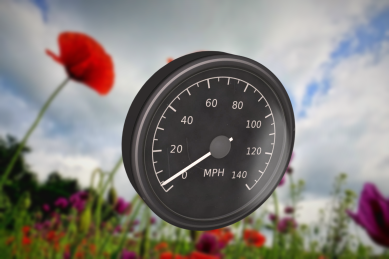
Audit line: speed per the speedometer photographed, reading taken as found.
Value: 5 mph
